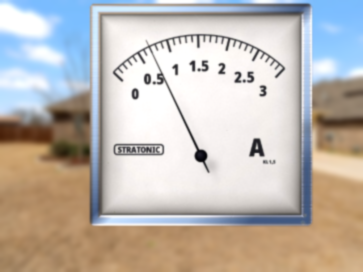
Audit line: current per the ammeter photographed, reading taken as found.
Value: 0.7 A
